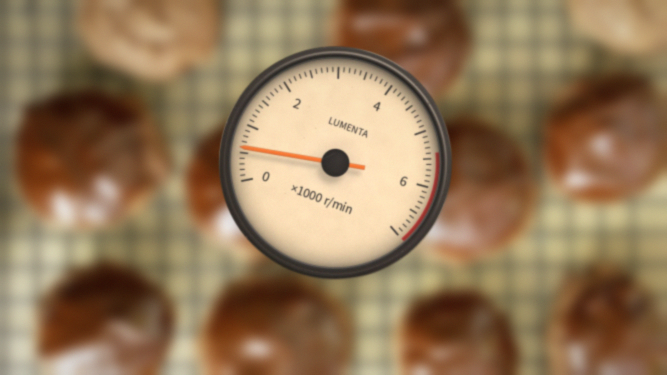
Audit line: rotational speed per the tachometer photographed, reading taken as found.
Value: 600 rpm
